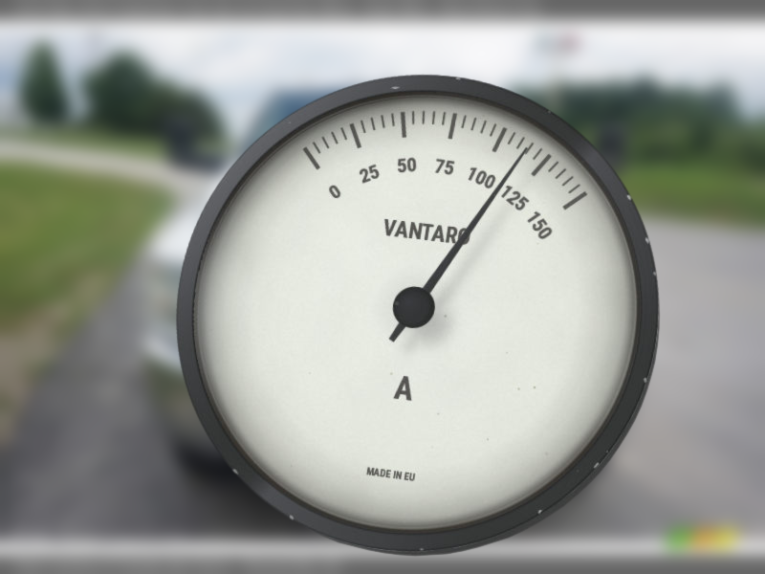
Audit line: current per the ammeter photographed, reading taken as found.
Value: 115 A
